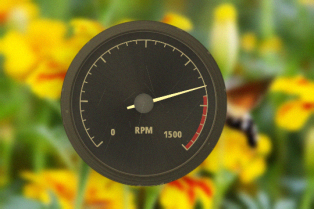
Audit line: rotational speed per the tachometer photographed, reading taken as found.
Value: 1150 rpm
